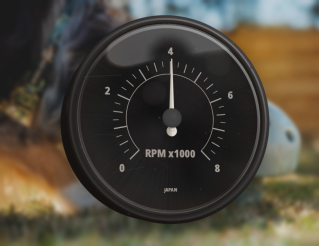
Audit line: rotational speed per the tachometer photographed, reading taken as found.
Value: 4000 rpm
